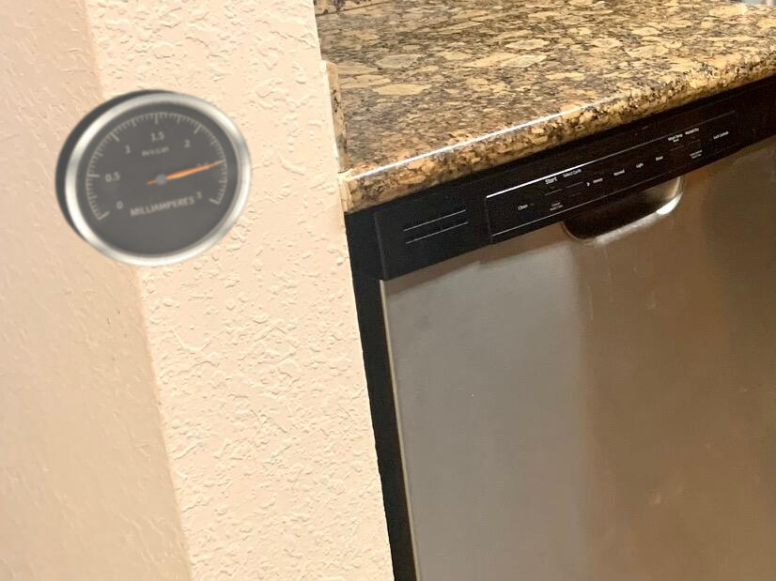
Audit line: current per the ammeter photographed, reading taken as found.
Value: 2.5 mA
